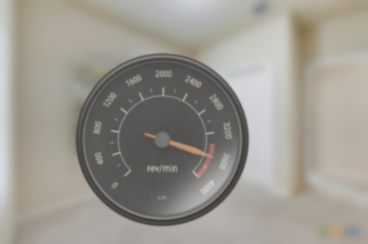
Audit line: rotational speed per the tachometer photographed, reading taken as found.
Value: 3600 rpm
